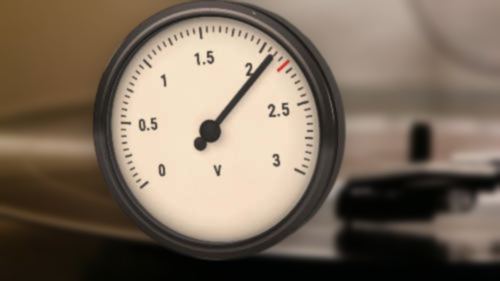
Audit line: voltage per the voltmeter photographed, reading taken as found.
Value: 2.1 V
